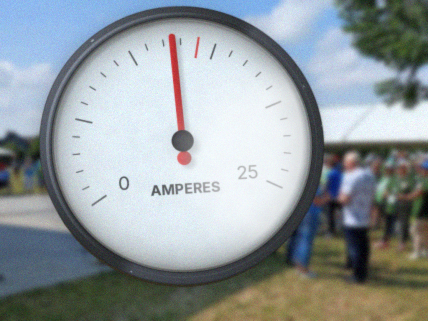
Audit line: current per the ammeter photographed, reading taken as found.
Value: 12.5 A
